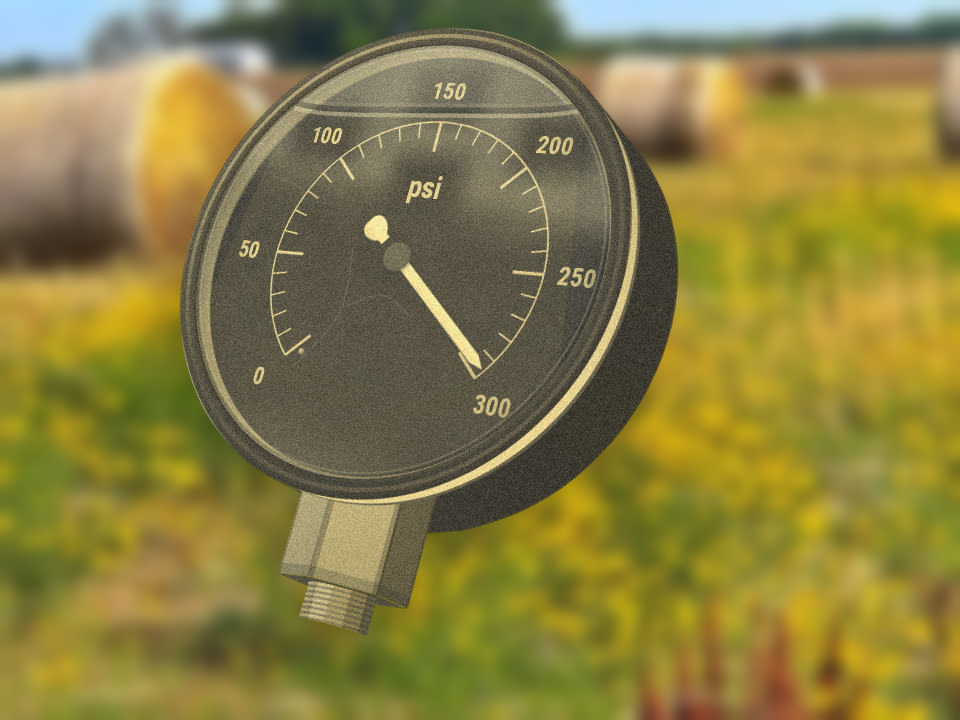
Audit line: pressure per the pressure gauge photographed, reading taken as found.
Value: 295 psi
